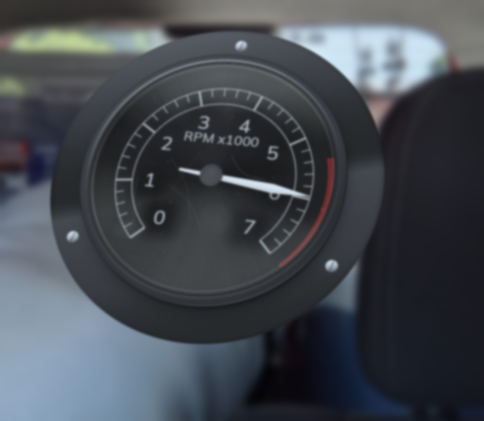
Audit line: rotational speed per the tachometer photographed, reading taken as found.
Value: 6000 rpm
